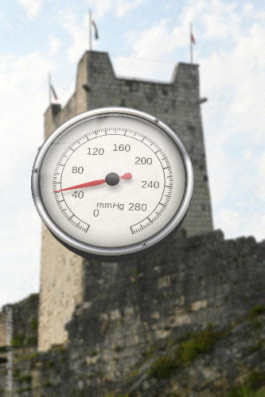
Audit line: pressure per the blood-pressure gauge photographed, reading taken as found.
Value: 50 mmHg
